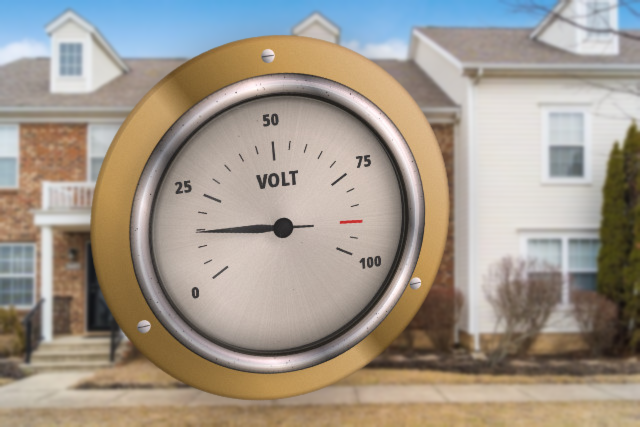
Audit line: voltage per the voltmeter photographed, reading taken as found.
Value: 15 V
